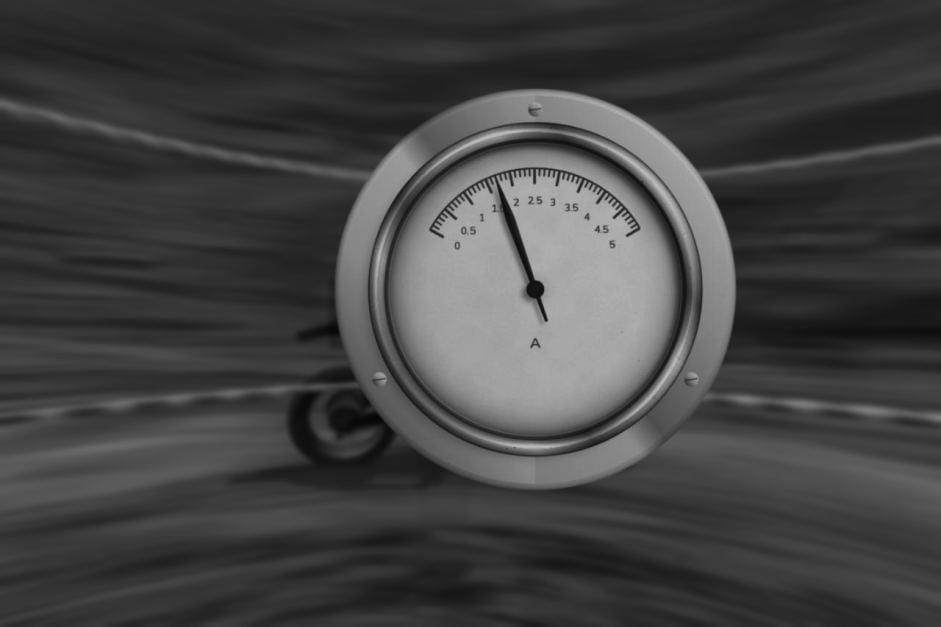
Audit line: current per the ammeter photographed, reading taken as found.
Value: 1.7 A
